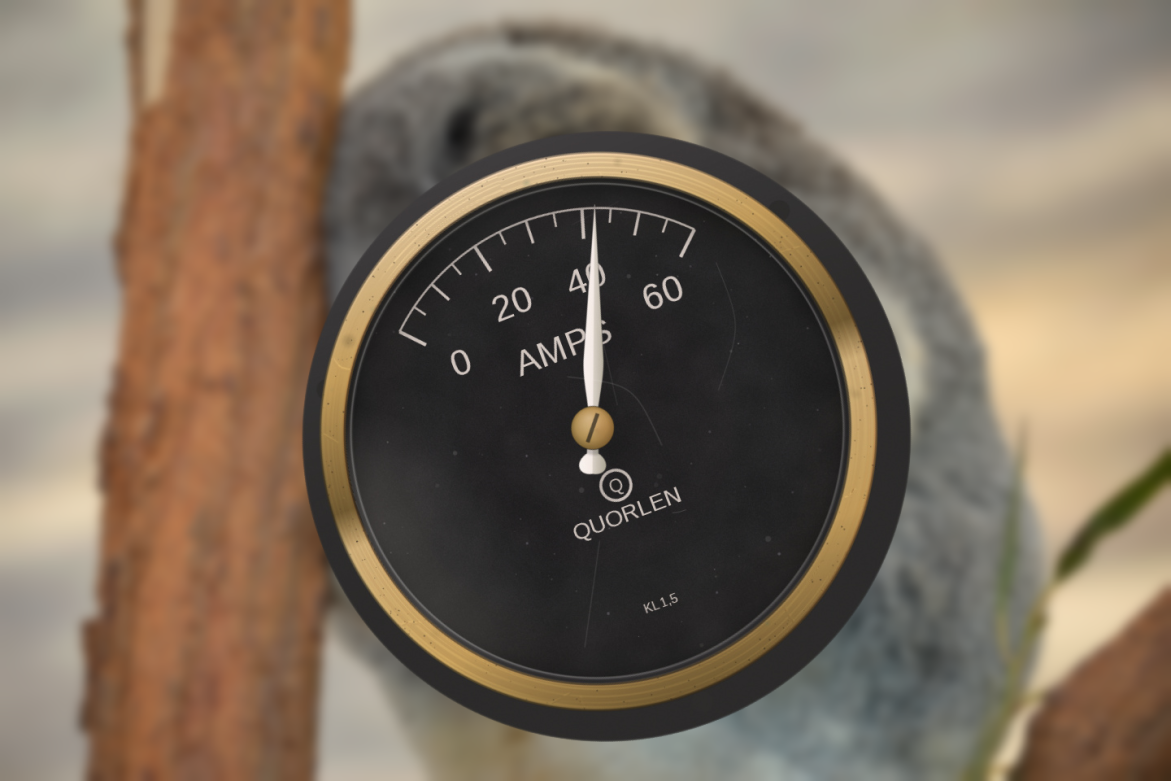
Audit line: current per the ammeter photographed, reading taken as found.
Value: 42.5 A
